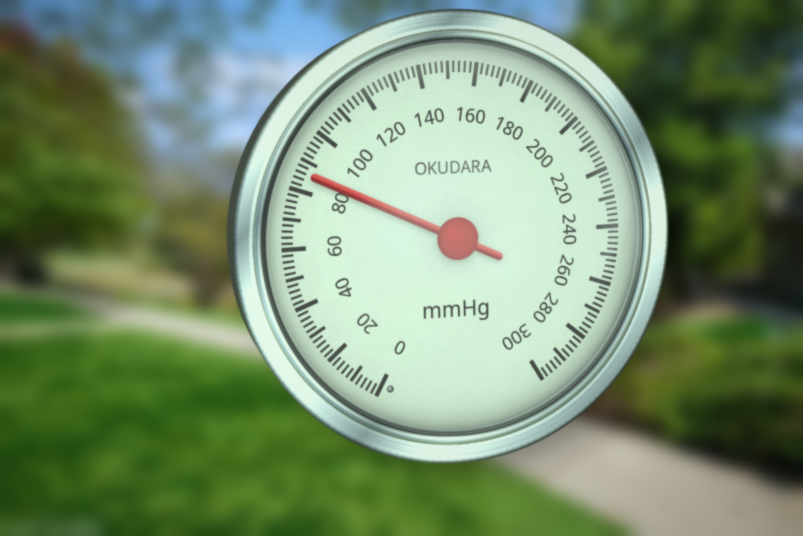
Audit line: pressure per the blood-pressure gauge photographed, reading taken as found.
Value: 86 mmHg
